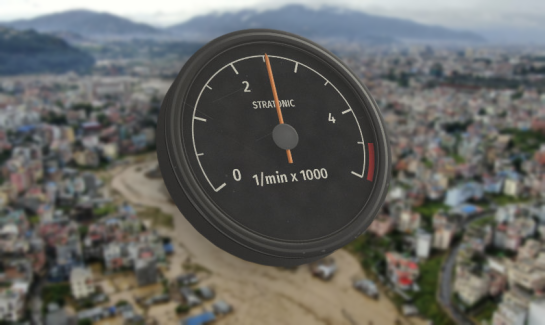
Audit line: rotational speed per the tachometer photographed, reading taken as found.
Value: 2500 rpm
